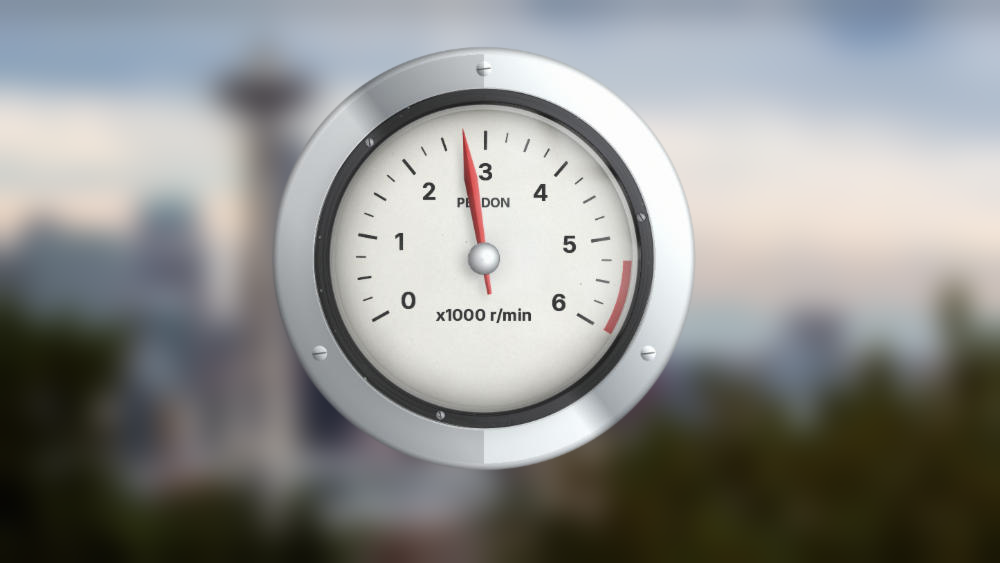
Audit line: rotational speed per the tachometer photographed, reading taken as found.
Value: 2750 rpm
